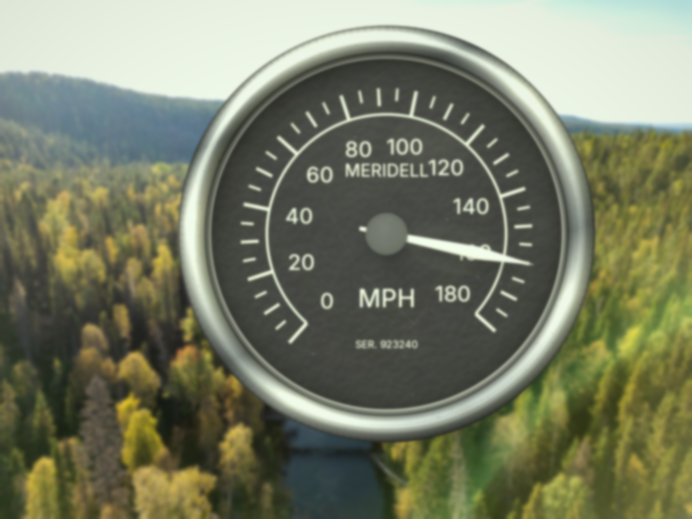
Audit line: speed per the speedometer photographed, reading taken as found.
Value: 160 mph
